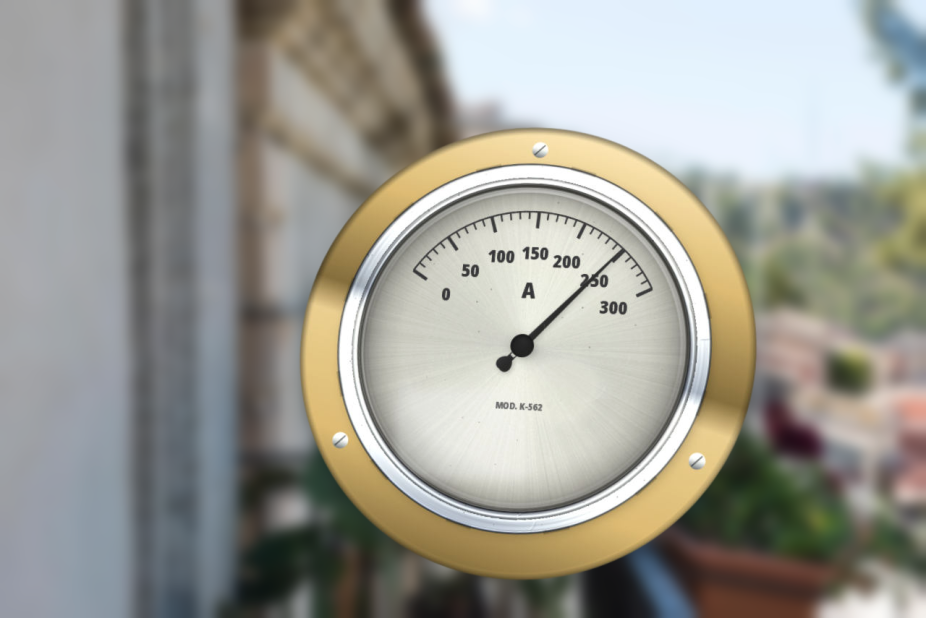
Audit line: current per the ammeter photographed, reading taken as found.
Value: 250 A
